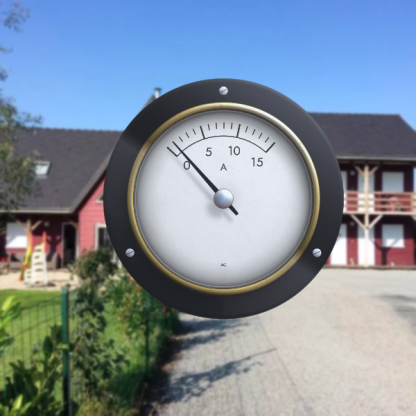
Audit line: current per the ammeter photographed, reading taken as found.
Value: 1 A
